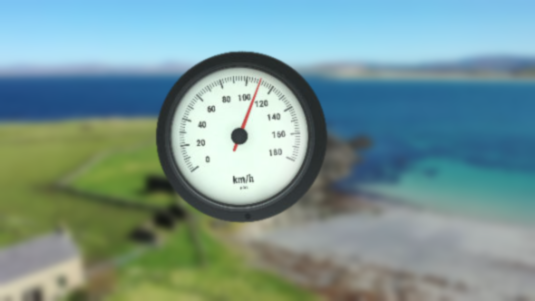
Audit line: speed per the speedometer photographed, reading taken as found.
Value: 110 km/h
